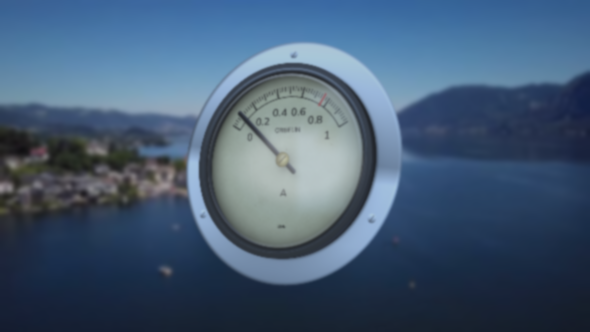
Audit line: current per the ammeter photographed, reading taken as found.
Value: 0.1 A
